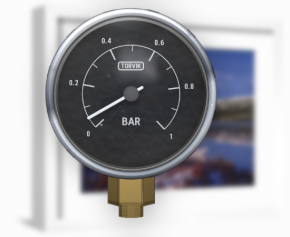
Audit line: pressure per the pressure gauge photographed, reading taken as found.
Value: 0.05 bar
